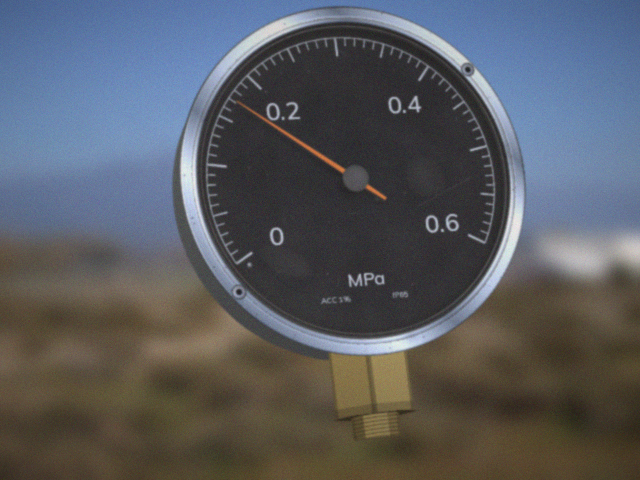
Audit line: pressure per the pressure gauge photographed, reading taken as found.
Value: 0.17 MPa
